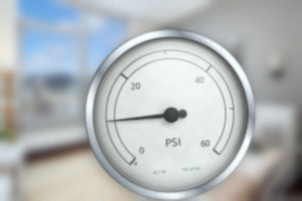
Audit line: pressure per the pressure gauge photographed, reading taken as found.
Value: 10 psi
